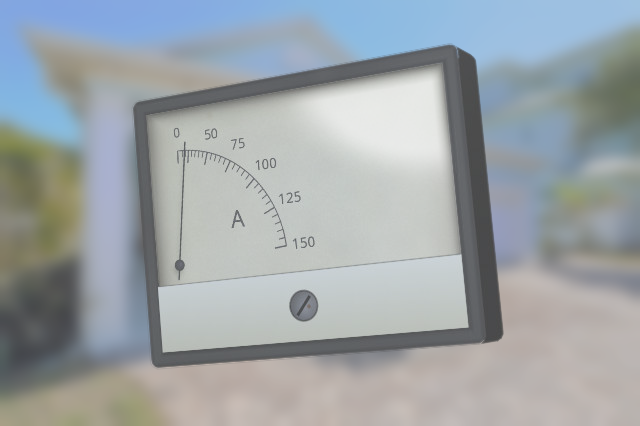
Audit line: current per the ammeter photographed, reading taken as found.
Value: 25 A
